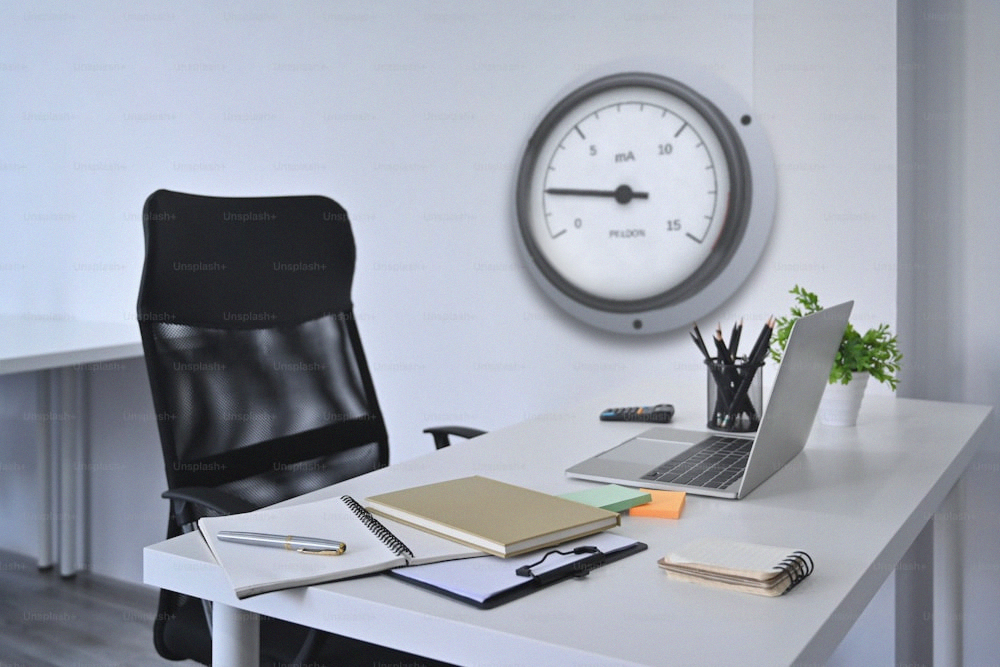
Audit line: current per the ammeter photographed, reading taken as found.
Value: 2 mA
